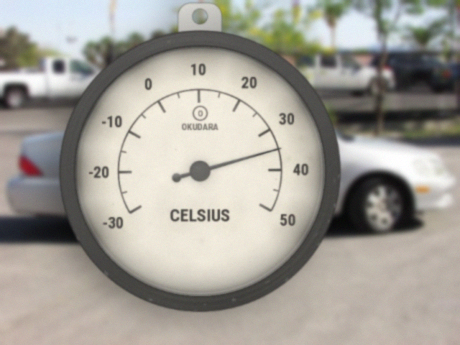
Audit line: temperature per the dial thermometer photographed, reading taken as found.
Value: 35 °C
